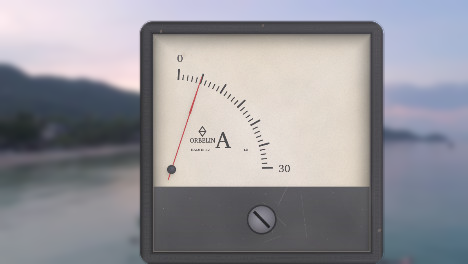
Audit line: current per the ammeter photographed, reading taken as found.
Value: 5 A
